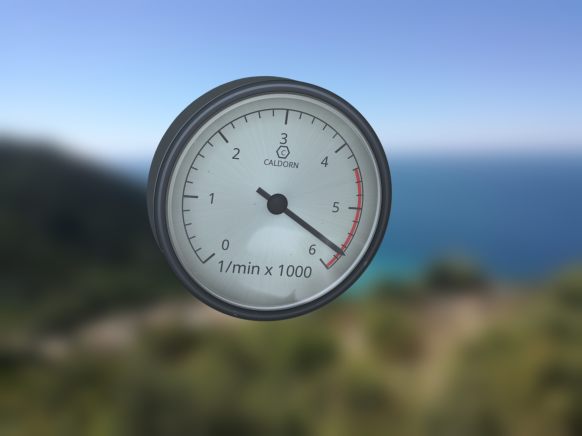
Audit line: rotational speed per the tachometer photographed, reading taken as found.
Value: 5700 rpm
